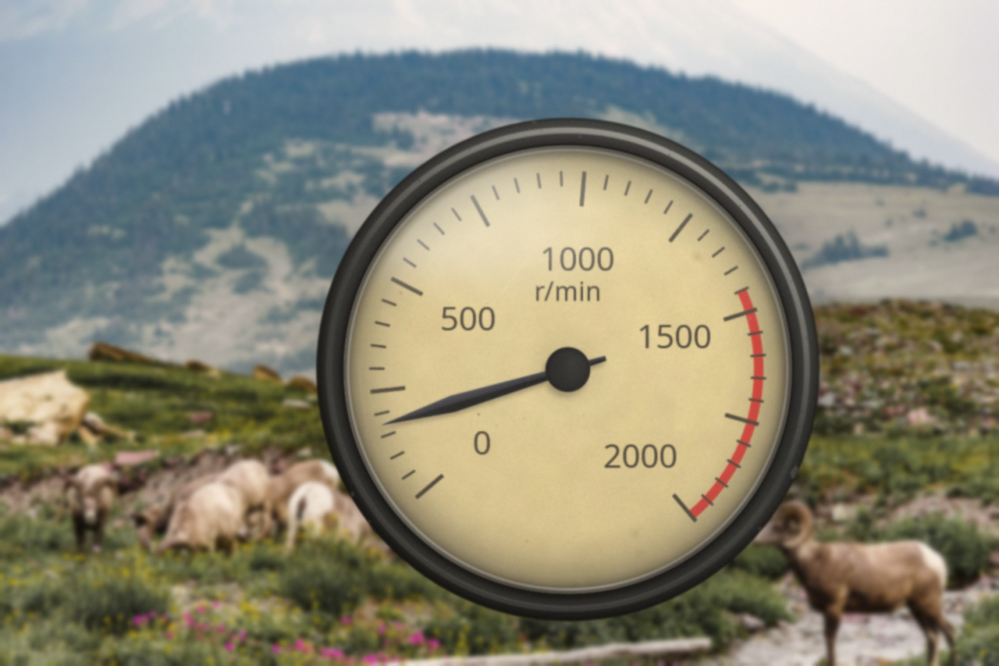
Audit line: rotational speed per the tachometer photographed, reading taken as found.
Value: 175 rpm
